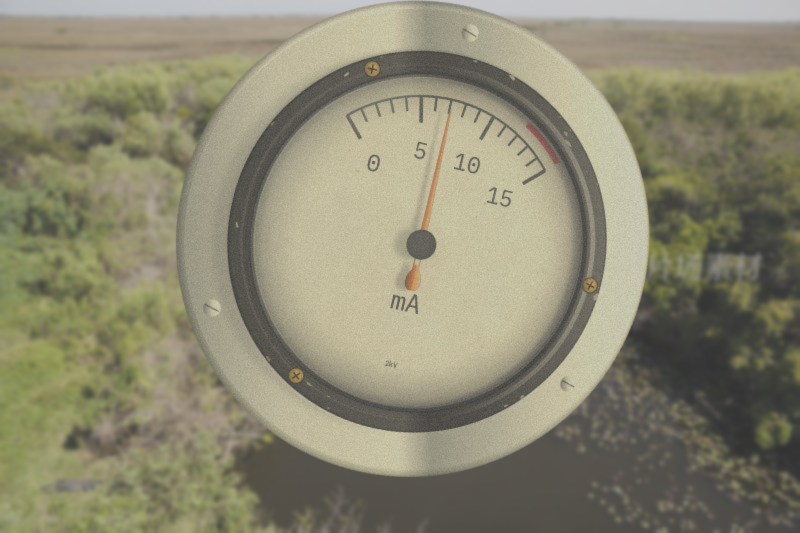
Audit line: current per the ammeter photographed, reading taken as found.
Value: 7 mA
